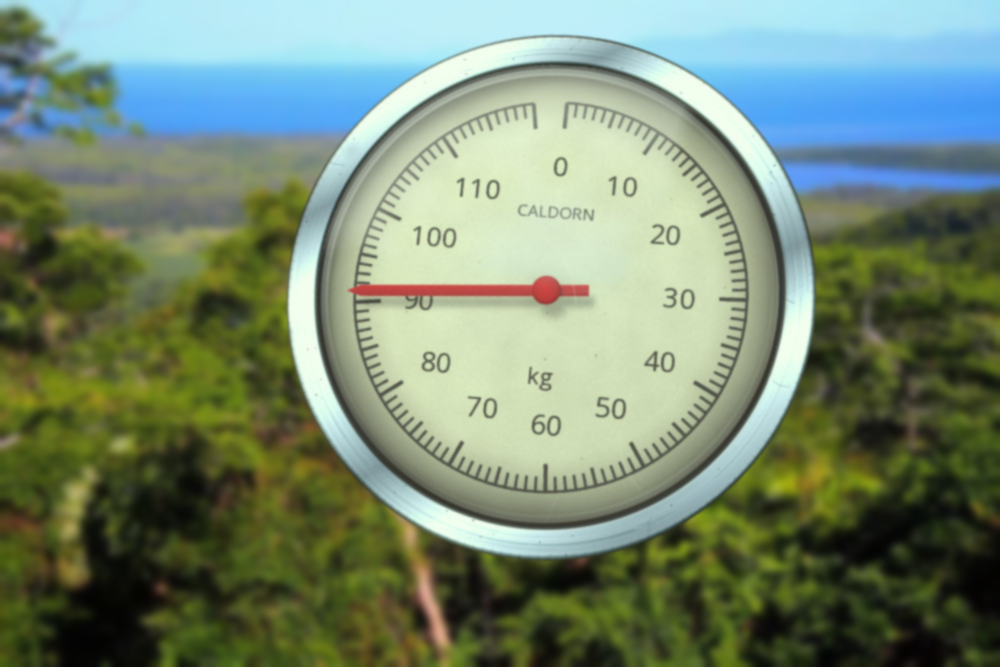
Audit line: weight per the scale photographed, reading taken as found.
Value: 91 kg
